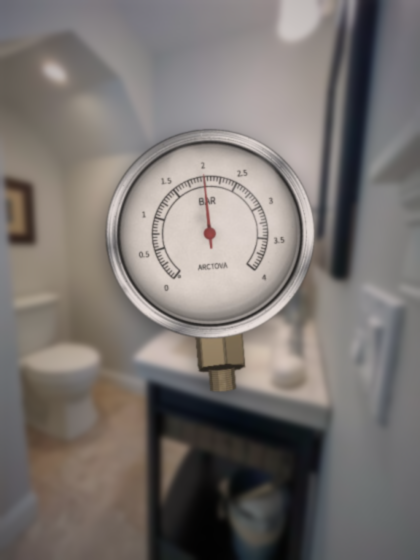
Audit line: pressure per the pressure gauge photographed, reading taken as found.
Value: 2 bar
